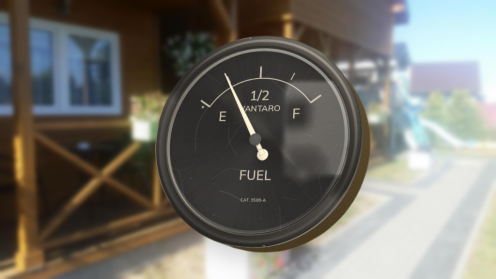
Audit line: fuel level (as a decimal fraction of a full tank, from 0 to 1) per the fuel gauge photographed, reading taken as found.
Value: 0.25
